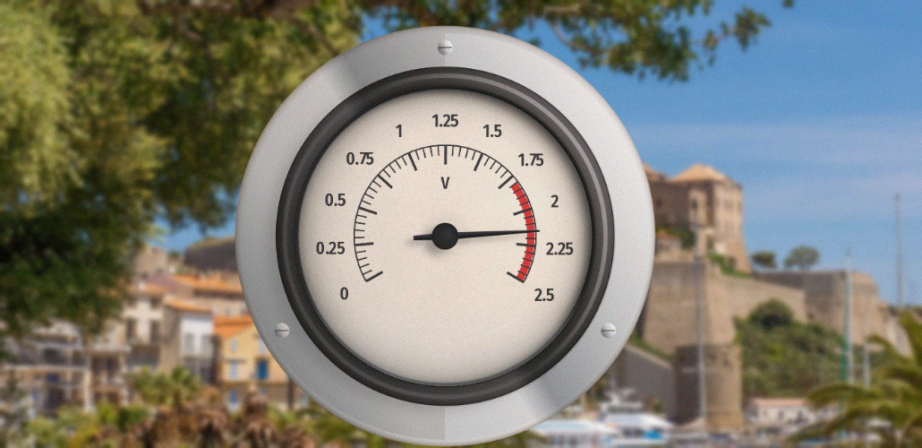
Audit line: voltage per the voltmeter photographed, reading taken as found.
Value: 2.15 V
